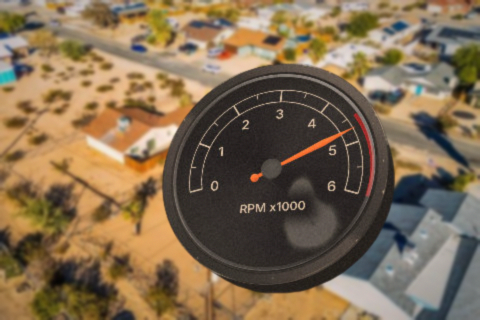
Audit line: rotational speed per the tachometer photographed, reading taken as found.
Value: 4750 rpm
